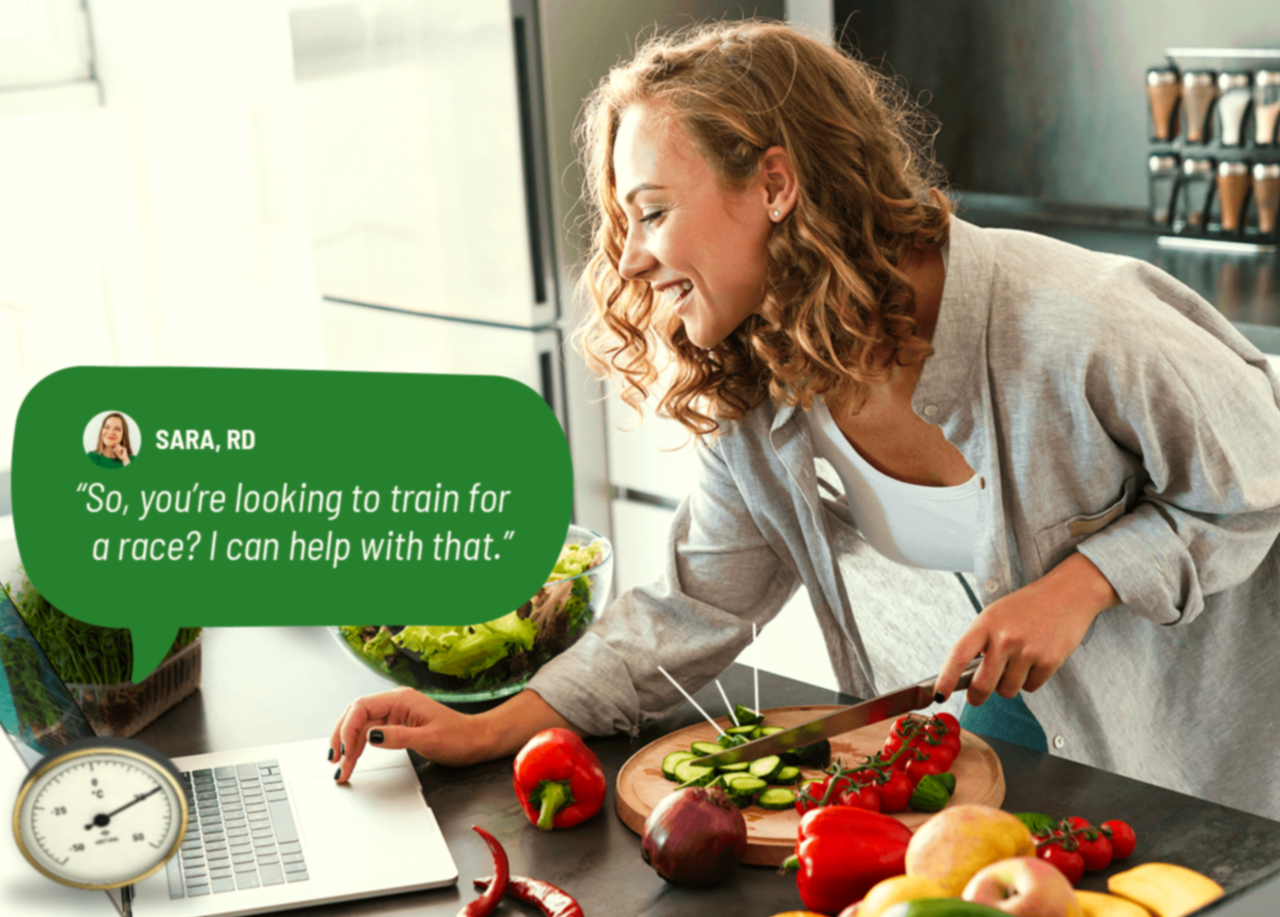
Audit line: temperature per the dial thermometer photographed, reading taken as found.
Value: 25 °C
